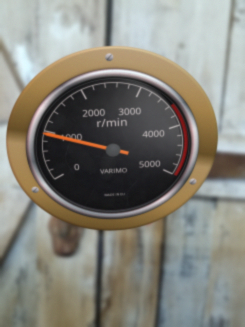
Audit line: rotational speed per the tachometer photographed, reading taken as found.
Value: 1000 rpm
